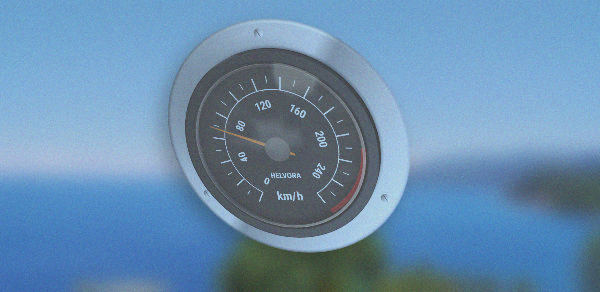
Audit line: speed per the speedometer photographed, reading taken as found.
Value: 70 km/h
